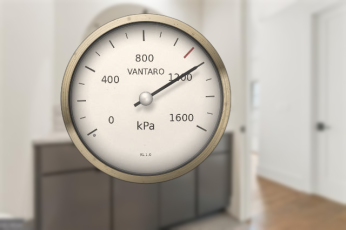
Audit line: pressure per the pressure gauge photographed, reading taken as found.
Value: 1200 kPa
